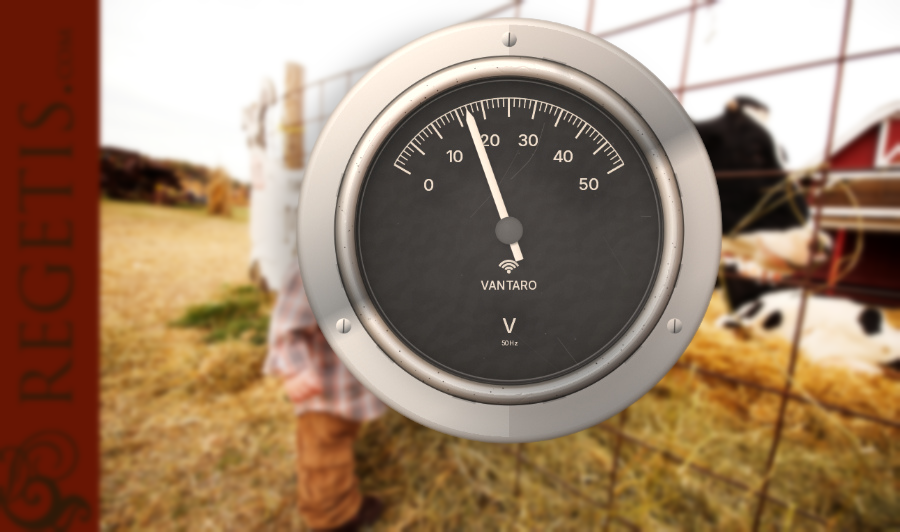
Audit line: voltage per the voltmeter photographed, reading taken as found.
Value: 17 V
